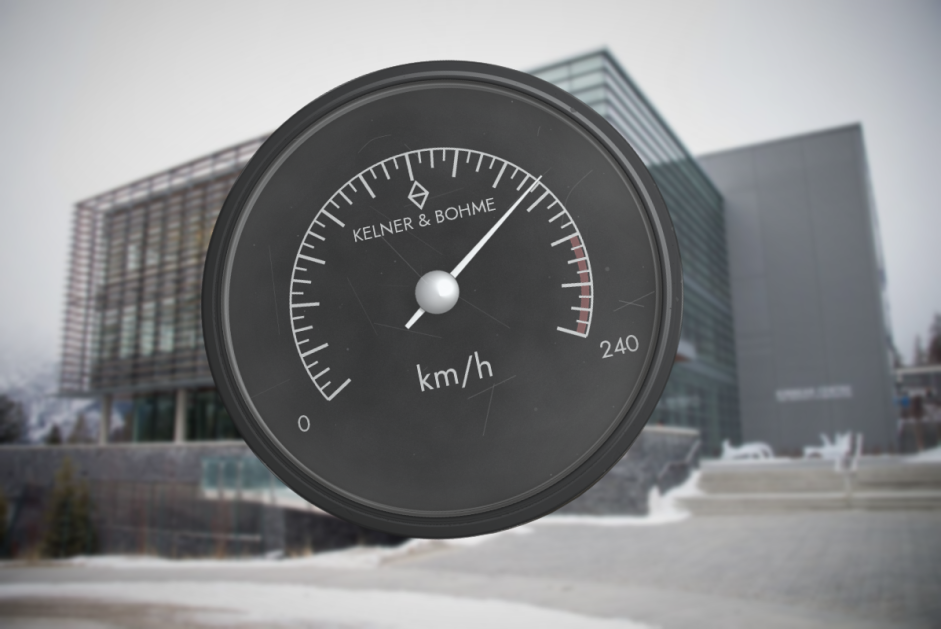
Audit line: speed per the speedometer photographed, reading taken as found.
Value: 175 km/h
